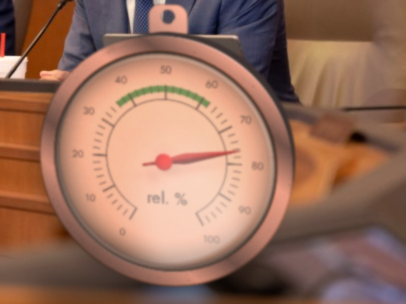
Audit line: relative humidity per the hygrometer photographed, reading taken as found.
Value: 76 %
